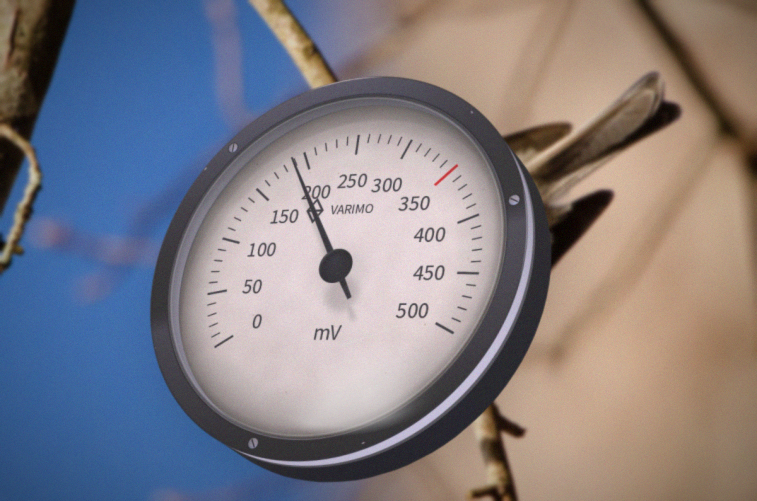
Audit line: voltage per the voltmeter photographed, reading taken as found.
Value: 190 mV
